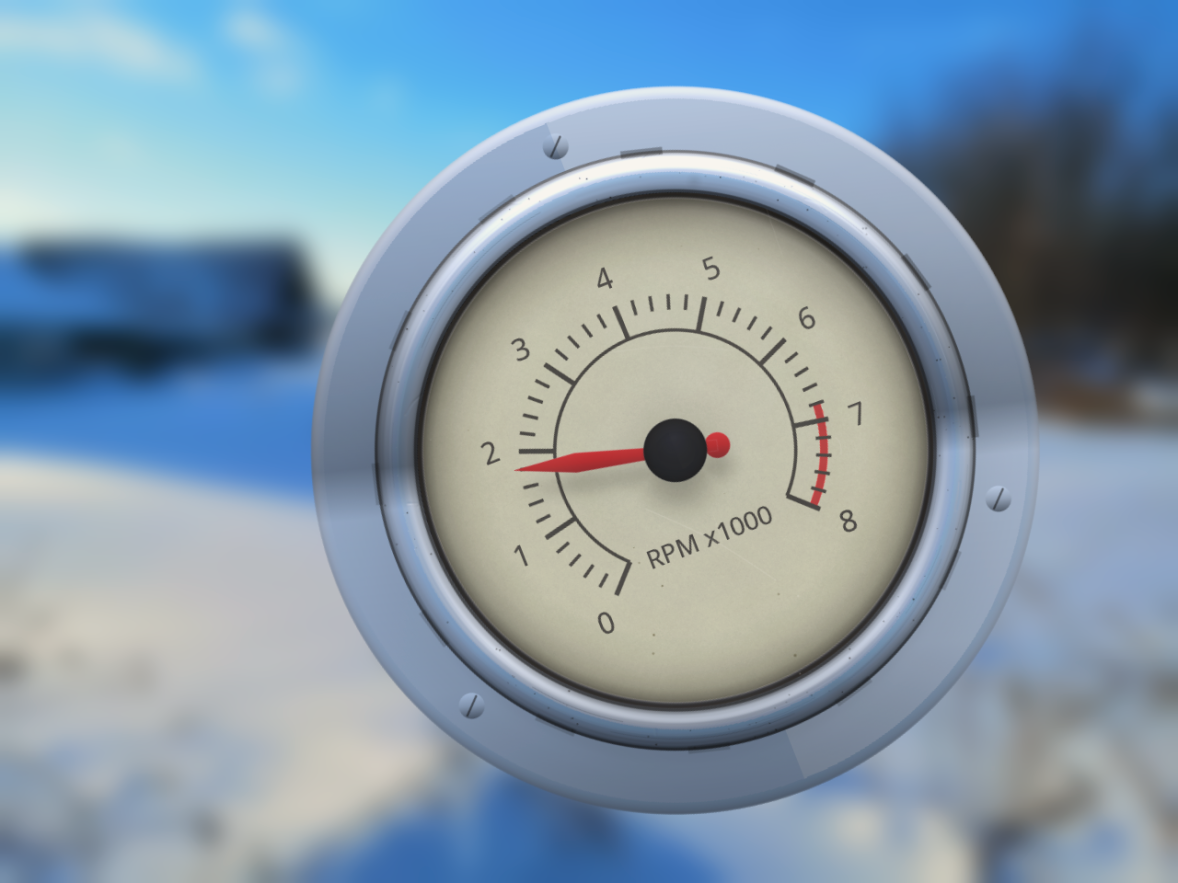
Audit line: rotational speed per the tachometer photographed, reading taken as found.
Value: 1800 rpm
